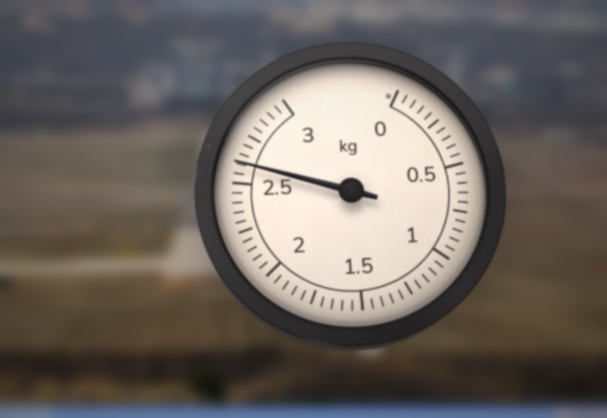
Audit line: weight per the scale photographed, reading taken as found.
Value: 2.6 kg
